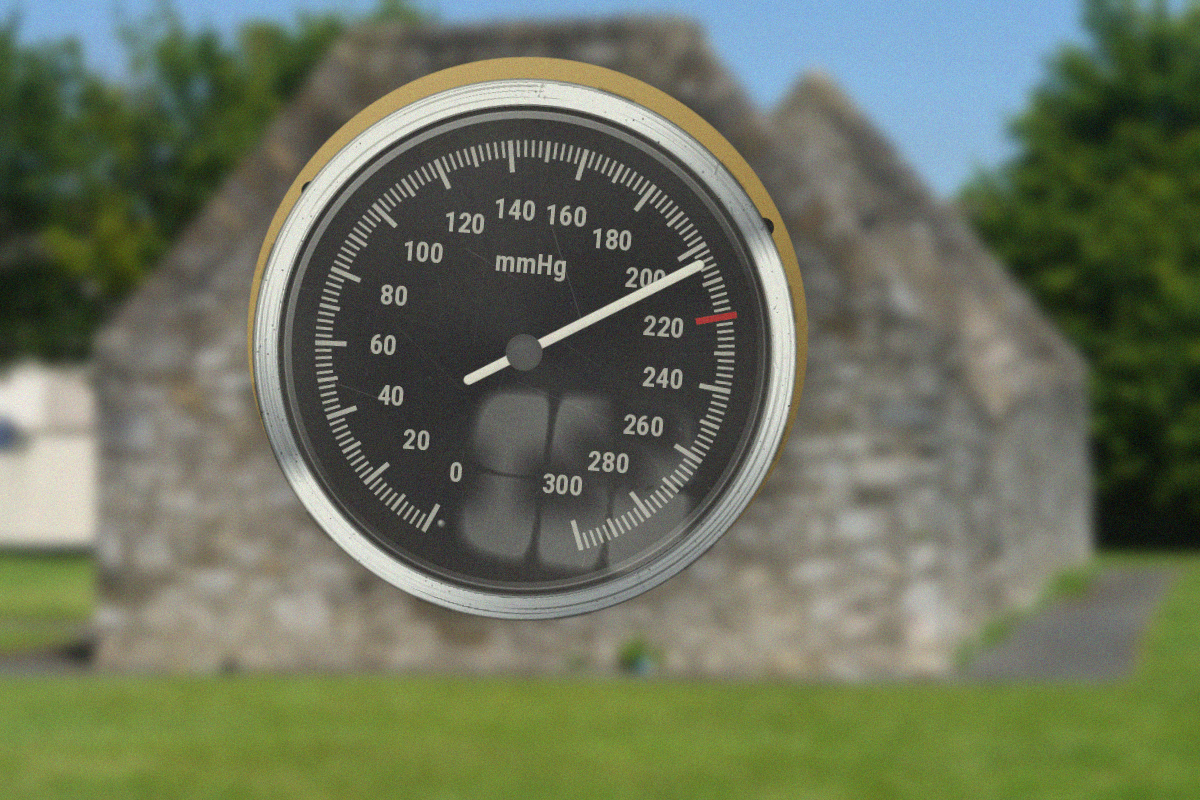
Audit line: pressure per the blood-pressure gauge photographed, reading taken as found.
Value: 204 mmHg
